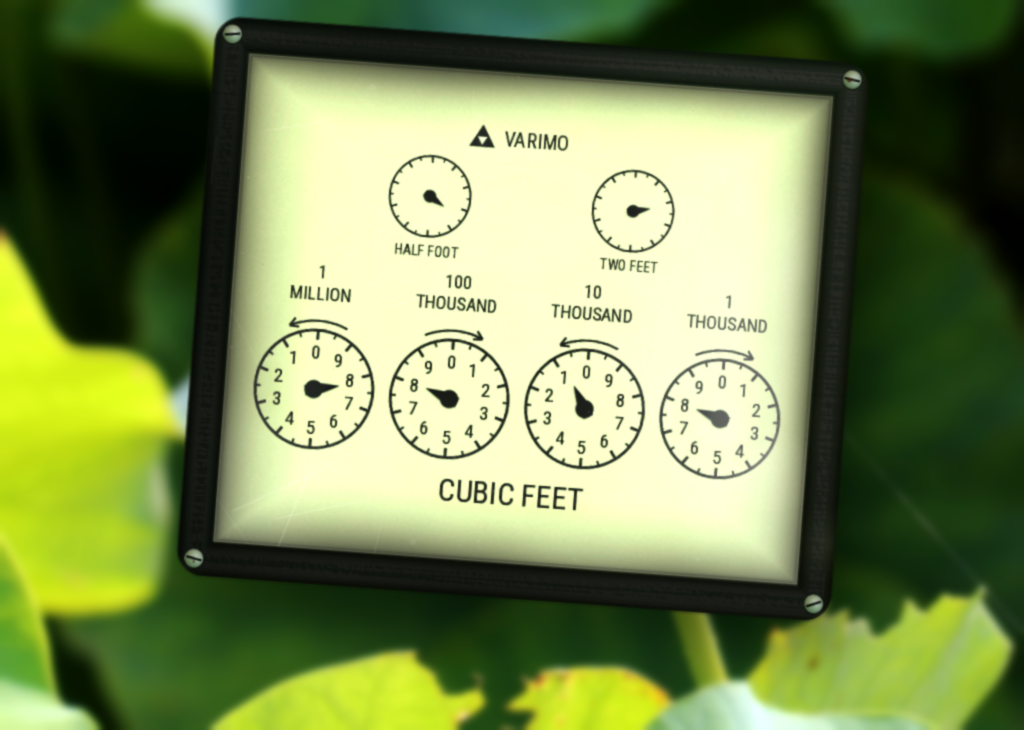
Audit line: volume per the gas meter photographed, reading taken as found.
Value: 780800 ft³
